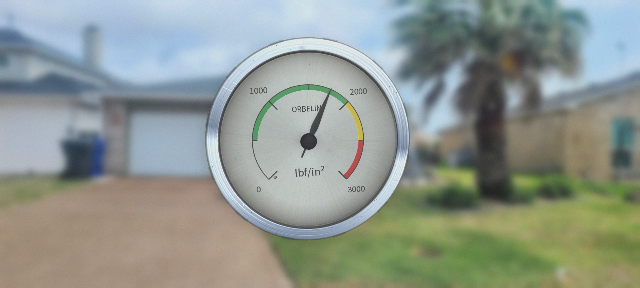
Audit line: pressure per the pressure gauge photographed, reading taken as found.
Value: 1750 psi
